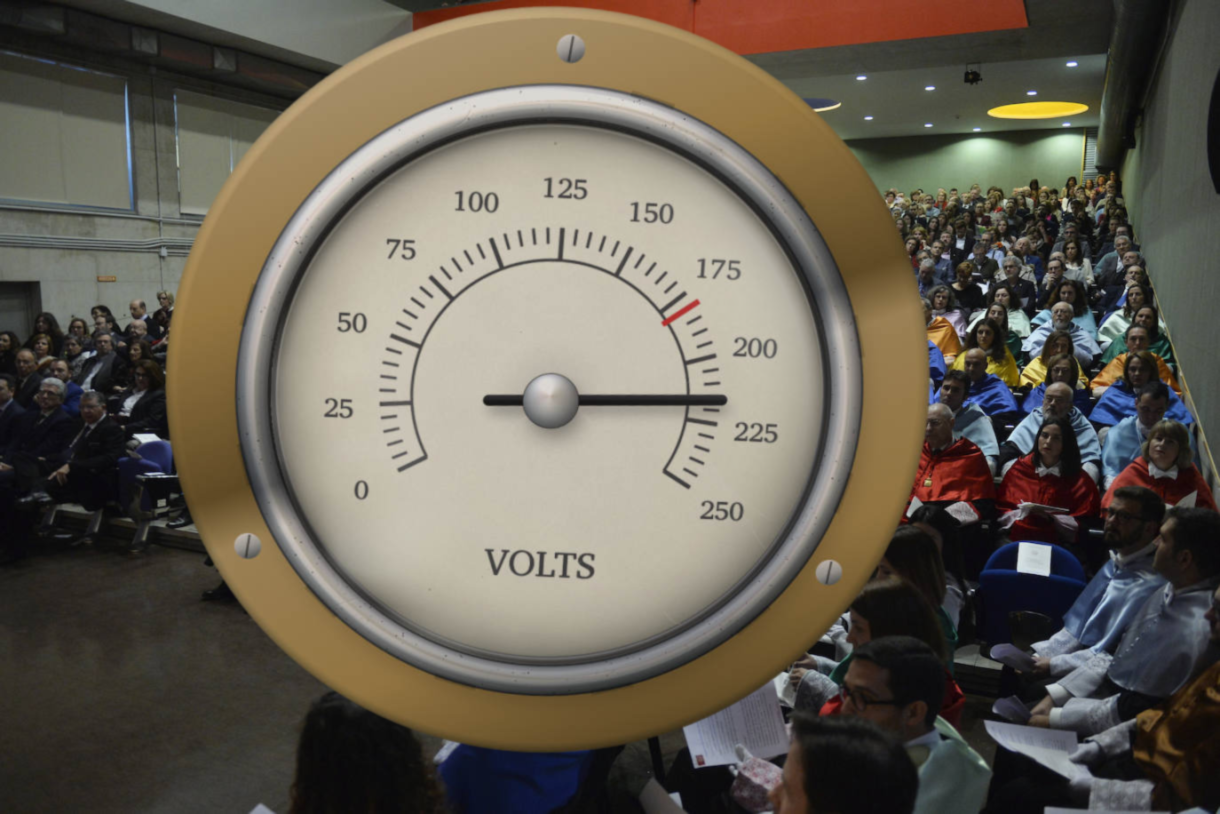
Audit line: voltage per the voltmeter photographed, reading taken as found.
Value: 215 V
